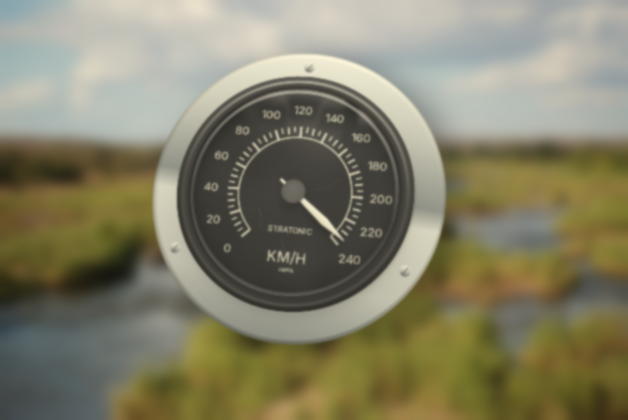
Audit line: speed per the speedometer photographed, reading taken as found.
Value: 235 km/h
